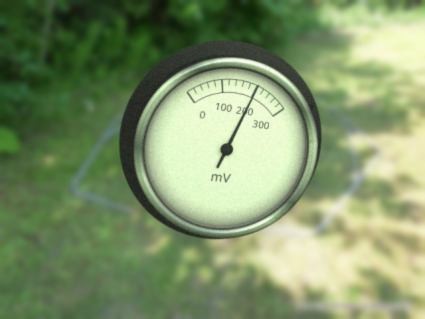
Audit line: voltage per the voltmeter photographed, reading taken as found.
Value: 200 mV
